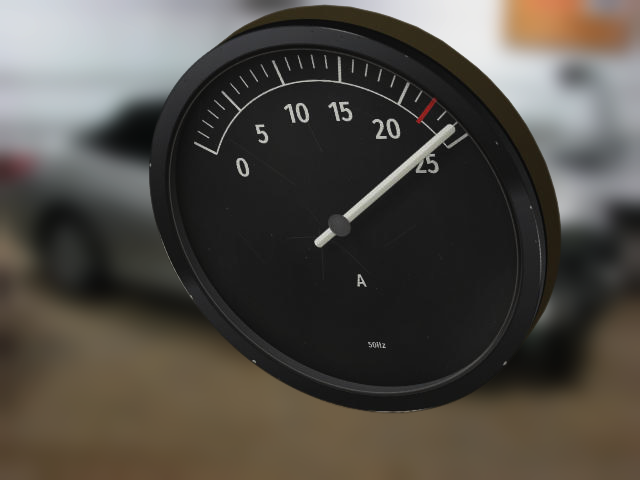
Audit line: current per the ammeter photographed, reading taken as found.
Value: 24 A
